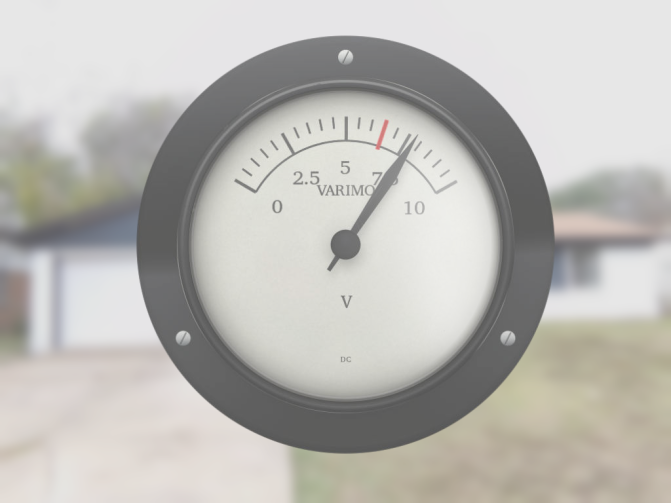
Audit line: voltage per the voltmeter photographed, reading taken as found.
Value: 7.75 V
